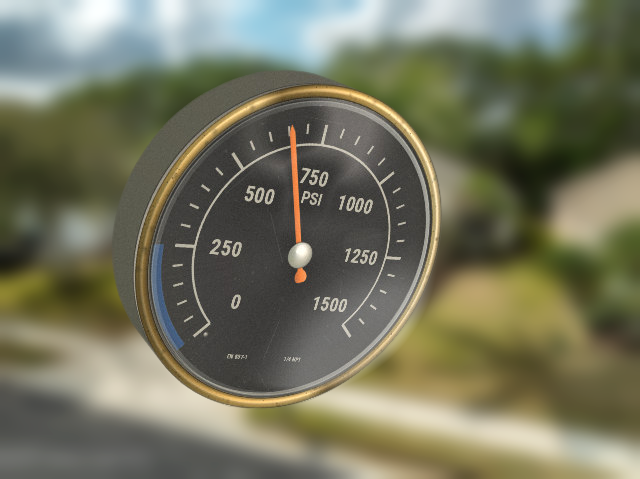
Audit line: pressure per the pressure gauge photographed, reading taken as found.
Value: 650 psi
